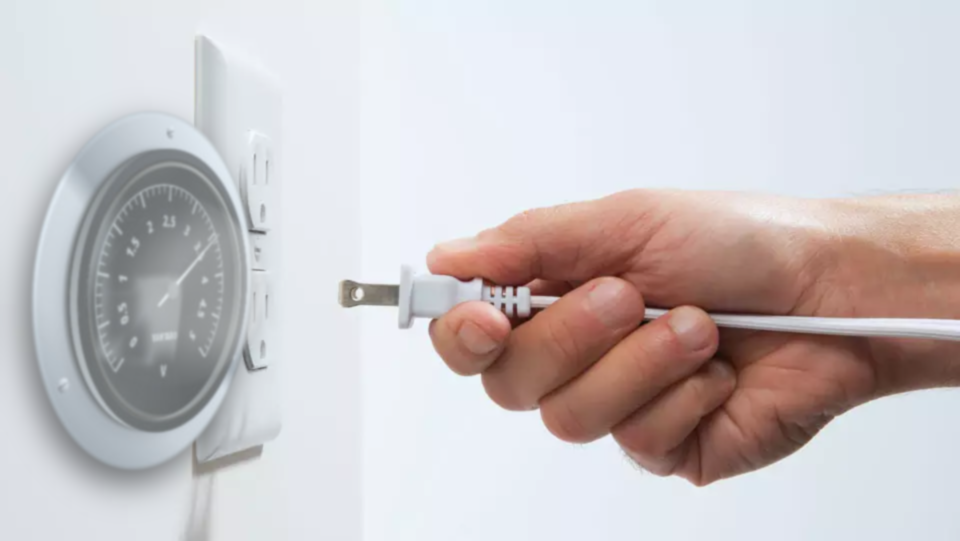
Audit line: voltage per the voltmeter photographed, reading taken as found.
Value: 3.5 V
